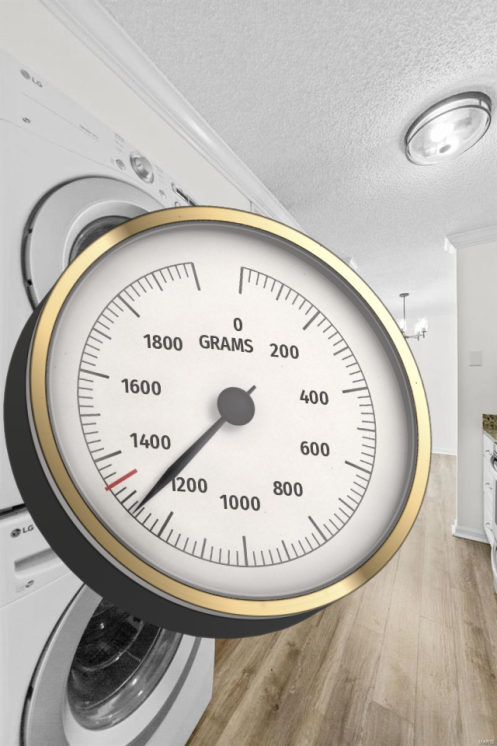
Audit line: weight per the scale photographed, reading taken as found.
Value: 1270 g
